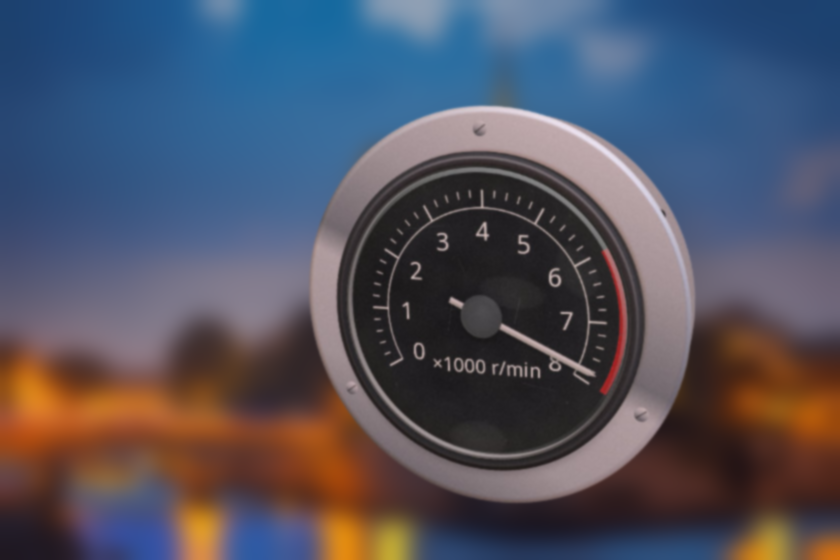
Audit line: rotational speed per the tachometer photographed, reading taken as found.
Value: 7800 rpm
